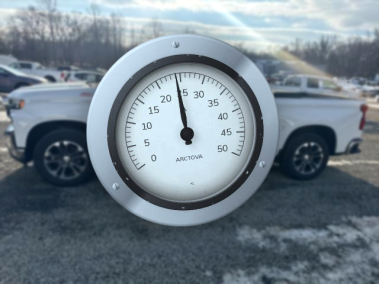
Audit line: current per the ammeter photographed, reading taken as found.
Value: 24 A
